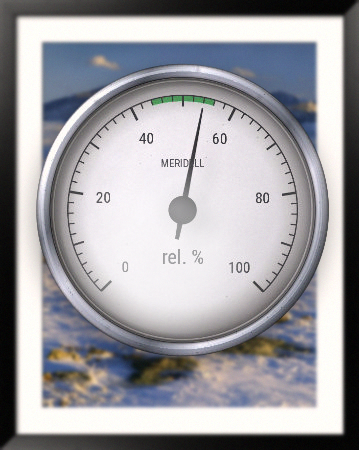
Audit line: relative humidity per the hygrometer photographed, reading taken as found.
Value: 54 %
